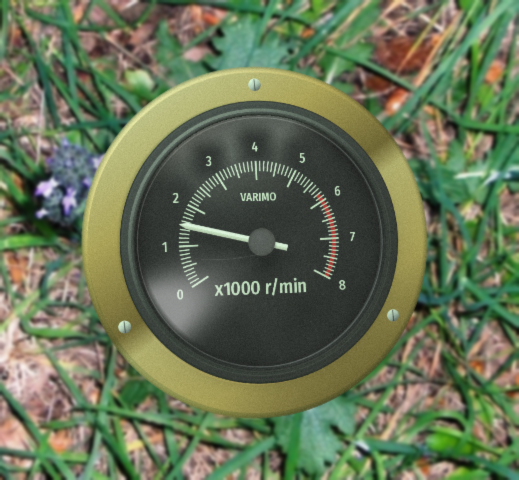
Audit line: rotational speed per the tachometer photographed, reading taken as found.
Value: 1500 rpm
